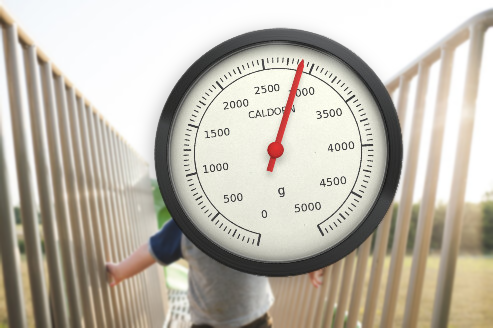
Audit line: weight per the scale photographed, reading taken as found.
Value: 2900 g
